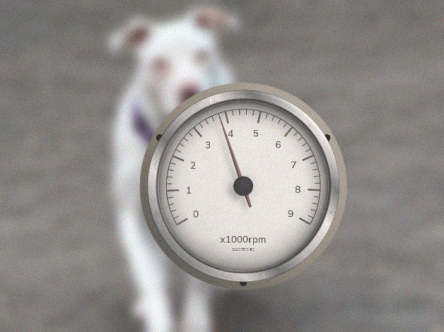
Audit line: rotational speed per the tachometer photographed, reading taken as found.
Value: 3800 rpm
